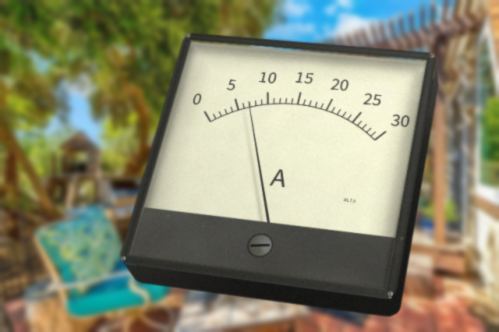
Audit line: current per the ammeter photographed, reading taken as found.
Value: 7 A
